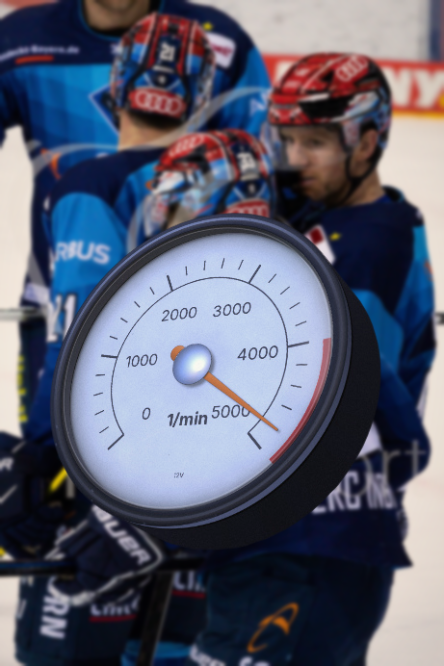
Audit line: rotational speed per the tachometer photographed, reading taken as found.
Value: 4800 rpm
